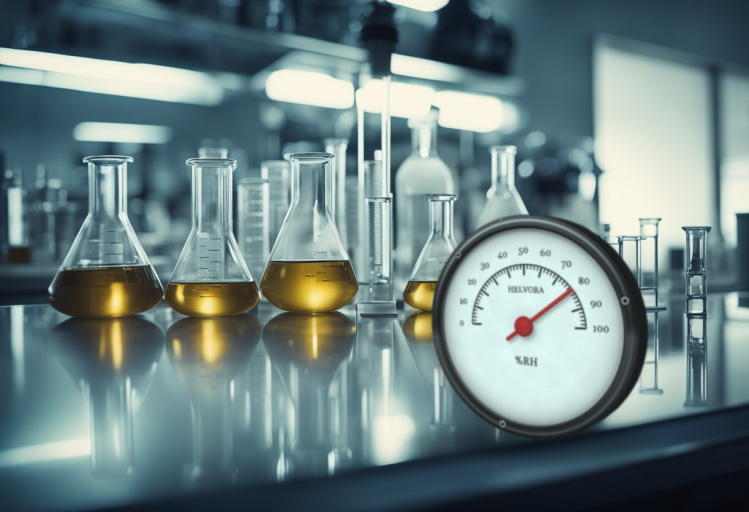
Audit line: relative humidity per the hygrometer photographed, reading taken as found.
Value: 80 %
